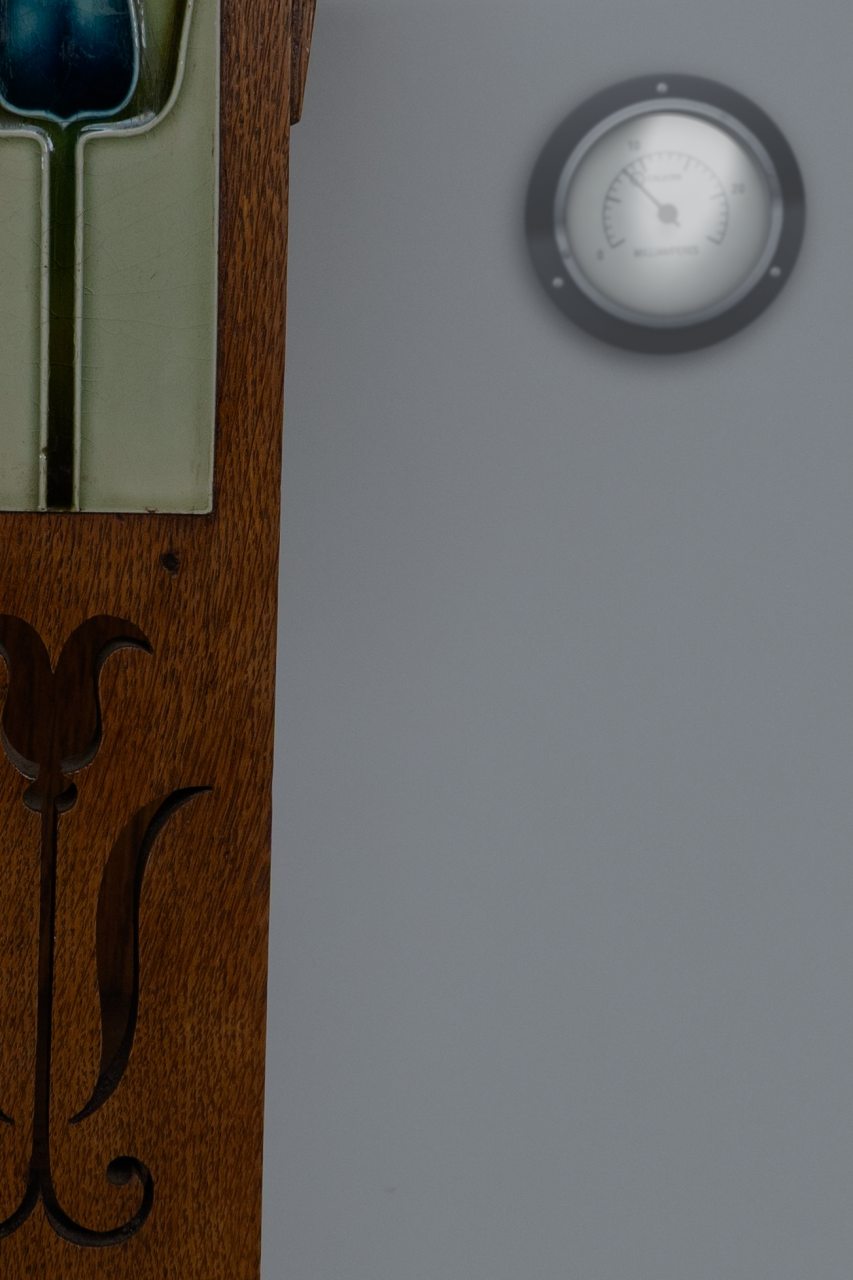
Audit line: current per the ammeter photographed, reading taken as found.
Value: 8 mA
